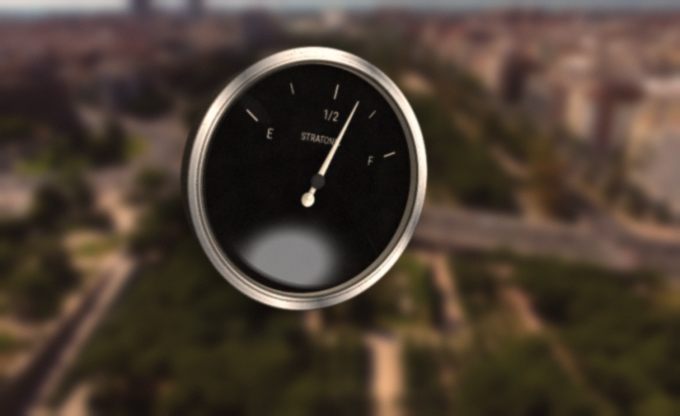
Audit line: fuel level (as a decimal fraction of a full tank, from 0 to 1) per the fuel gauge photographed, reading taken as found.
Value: 0.625
